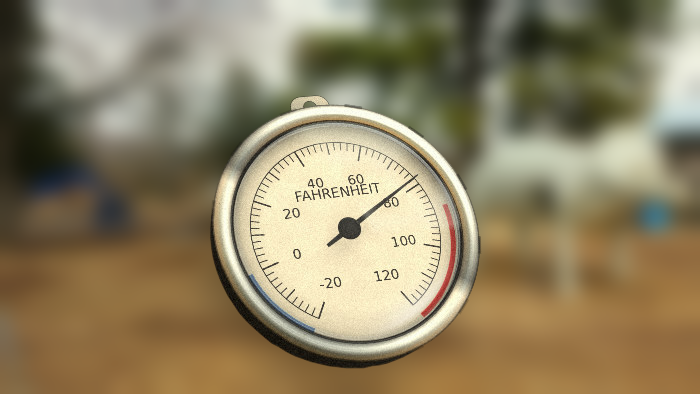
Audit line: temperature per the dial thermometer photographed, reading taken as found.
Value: 78 °F
